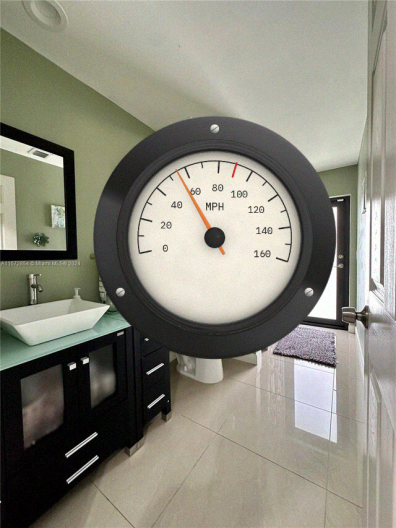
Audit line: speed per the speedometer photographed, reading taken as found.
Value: 55 mph
